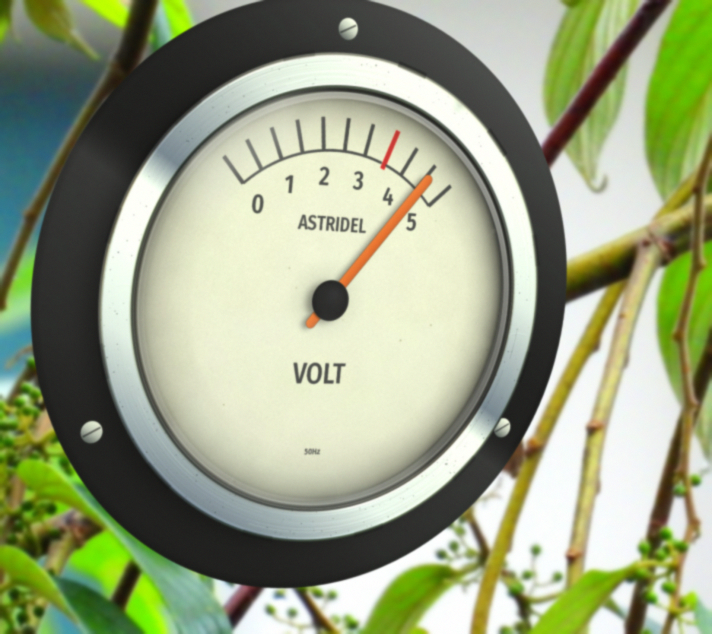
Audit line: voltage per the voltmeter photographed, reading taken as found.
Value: 4.5 V
